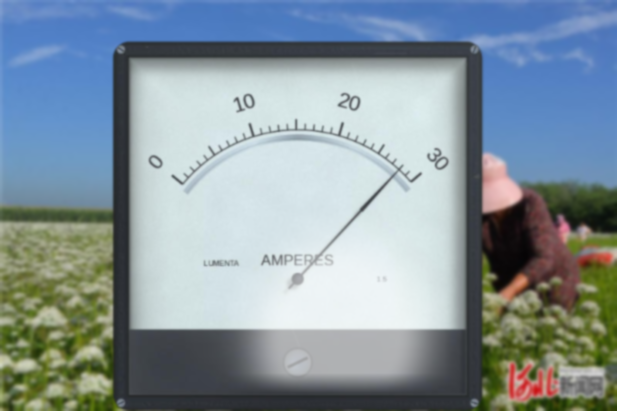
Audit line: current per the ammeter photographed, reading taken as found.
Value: 28 A
